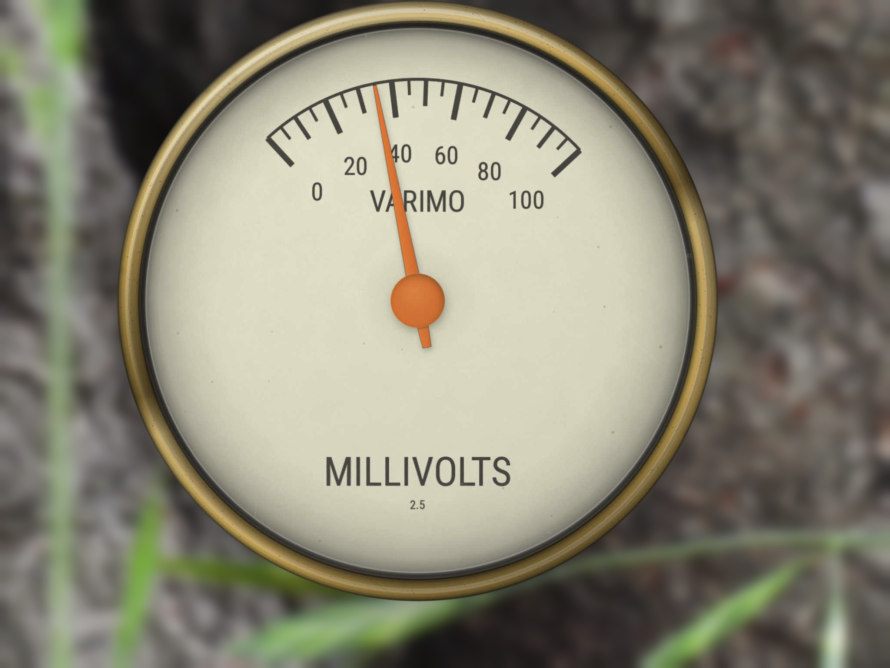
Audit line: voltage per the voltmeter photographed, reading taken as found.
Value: 35 mV
